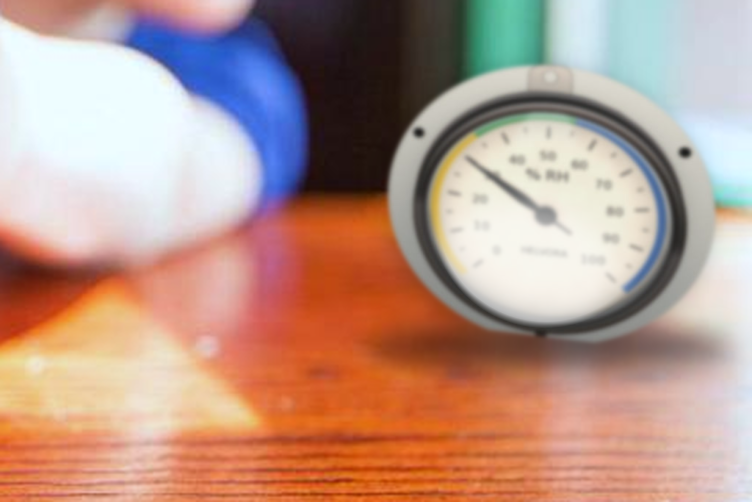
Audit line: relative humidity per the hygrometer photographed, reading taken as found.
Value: 30 %
